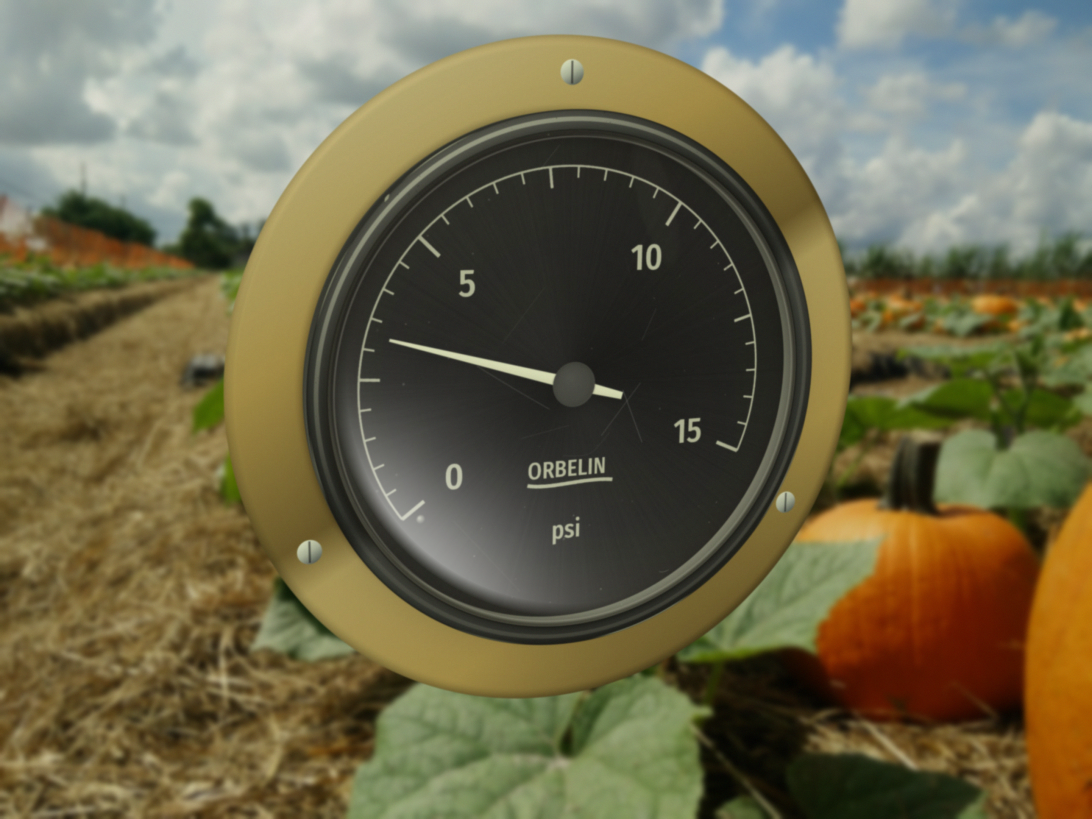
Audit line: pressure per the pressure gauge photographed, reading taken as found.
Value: 3.25 psi
